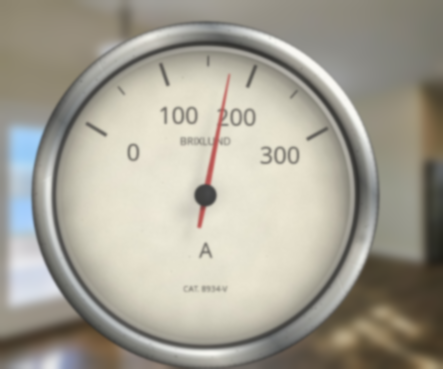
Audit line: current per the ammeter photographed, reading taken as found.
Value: 175 A
